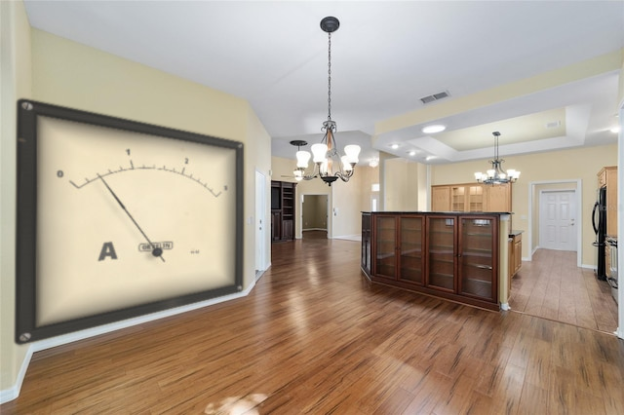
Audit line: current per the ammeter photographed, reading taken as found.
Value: 0.4 A
